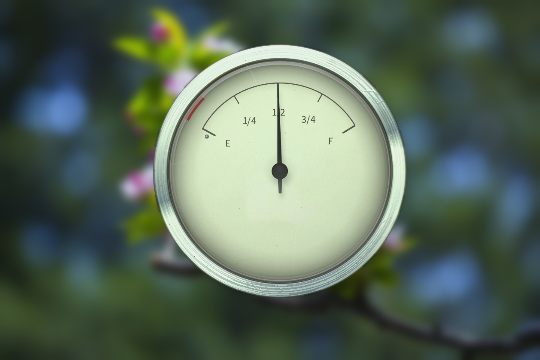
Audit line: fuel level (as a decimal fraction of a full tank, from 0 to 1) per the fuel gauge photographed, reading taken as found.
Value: 0.5
